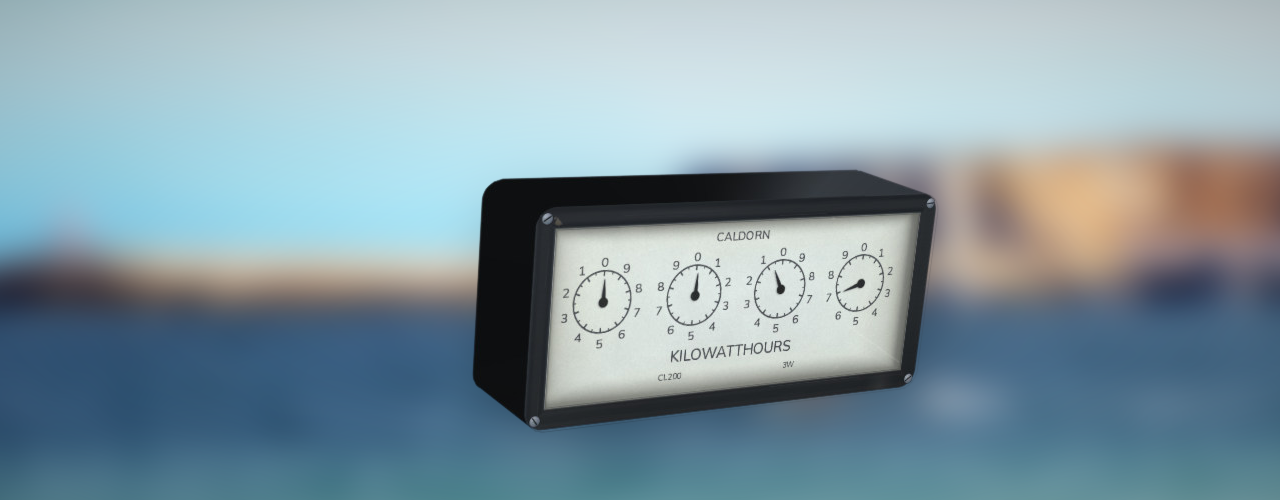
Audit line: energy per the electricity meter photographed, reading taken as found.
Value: 7 kWh
